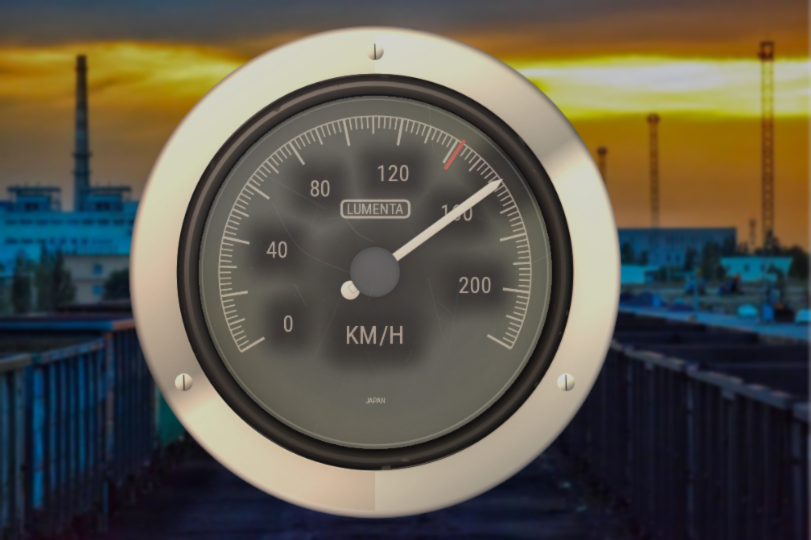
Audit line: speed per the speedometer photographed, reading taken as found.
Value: 160 km/h
